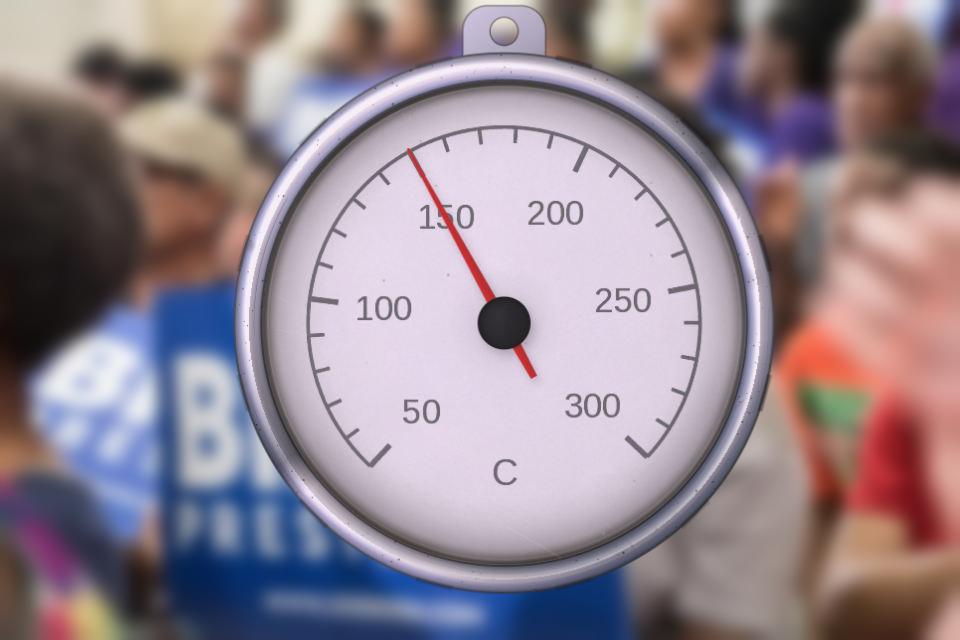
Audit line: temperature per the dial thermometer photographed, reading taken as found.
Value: 150 °C
